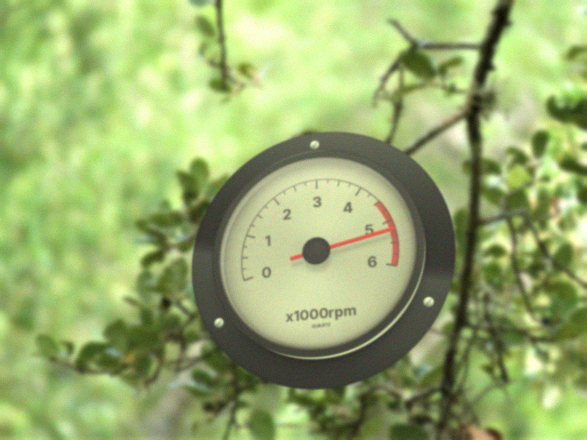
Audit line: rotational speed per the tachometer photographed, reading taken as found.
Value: 5250 rpm
